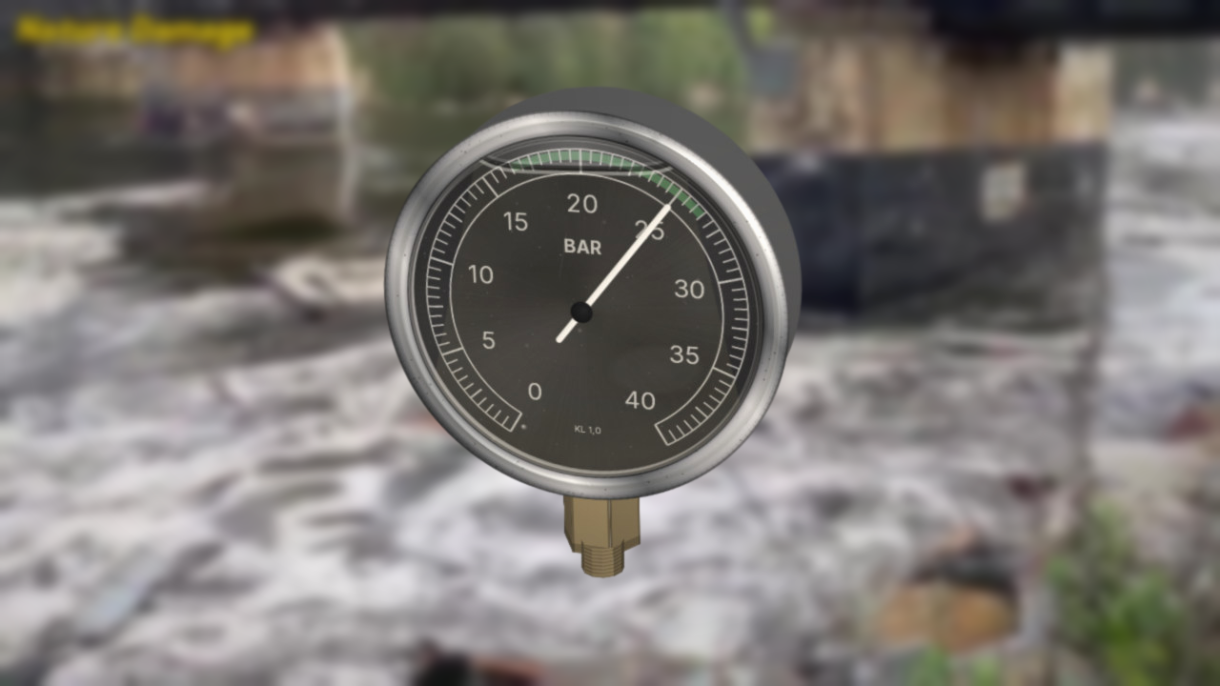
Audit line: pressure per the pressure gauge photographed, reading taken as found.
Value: 25 bar
